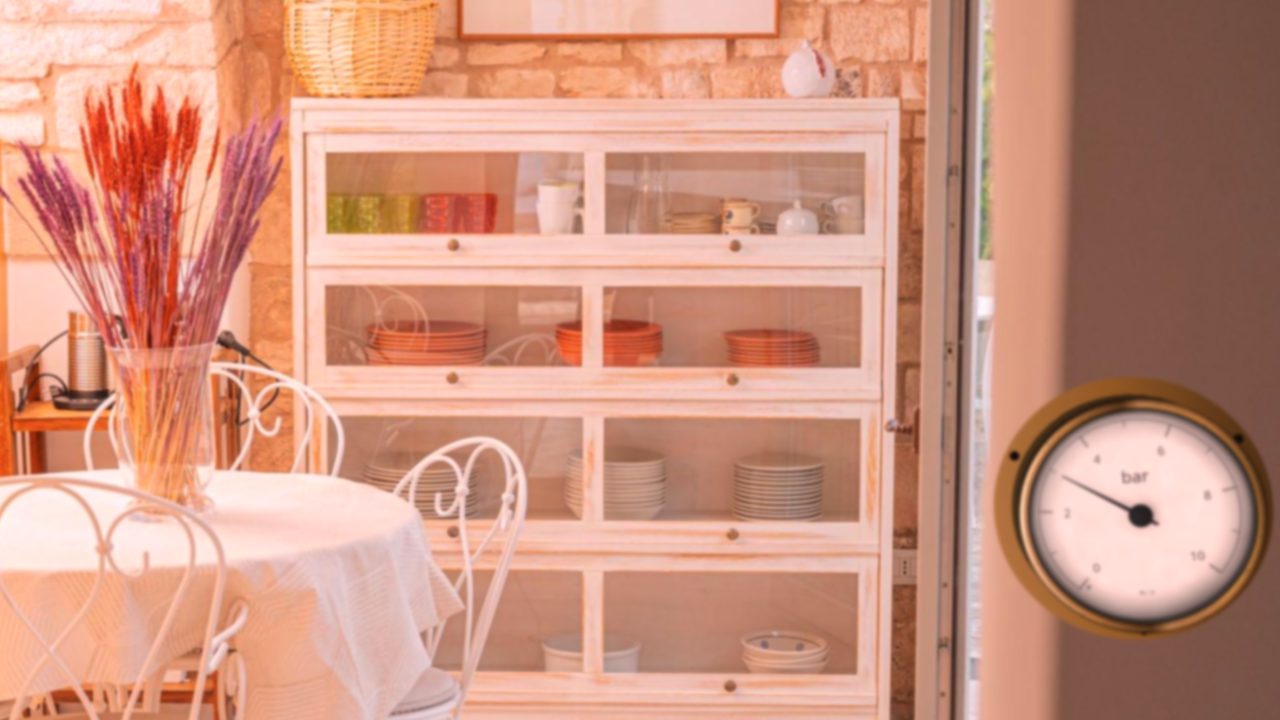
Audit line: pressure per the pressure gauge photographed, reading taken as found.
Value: 3 bar
